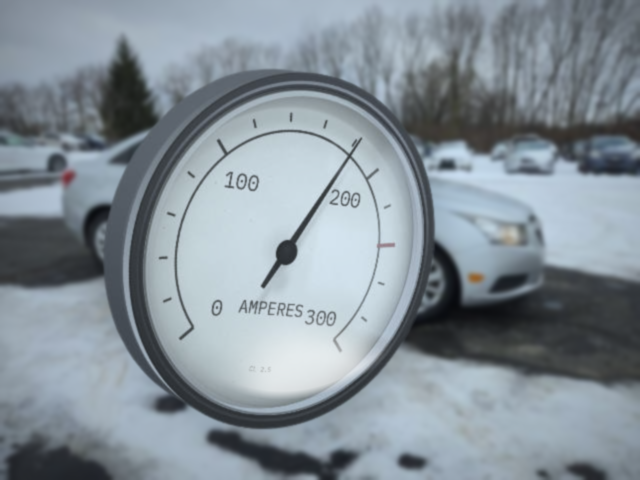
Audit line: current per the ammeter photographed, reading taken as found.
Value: 180 A
